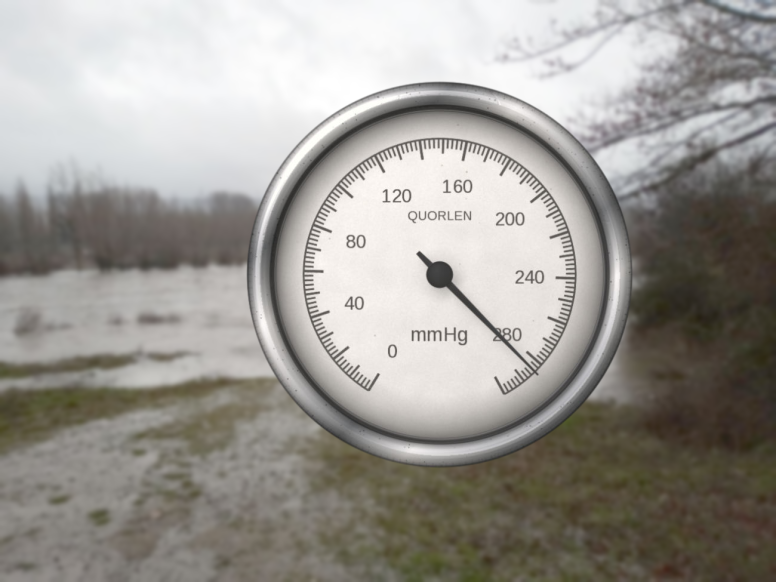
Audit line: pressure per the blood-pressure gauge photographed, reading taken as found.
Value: 284 mmHg
